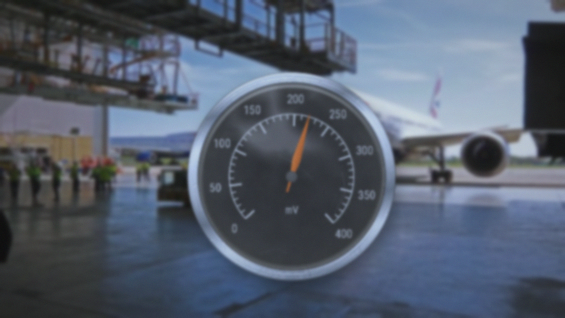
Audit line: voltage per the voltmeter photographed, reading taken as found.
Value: 220 mV
